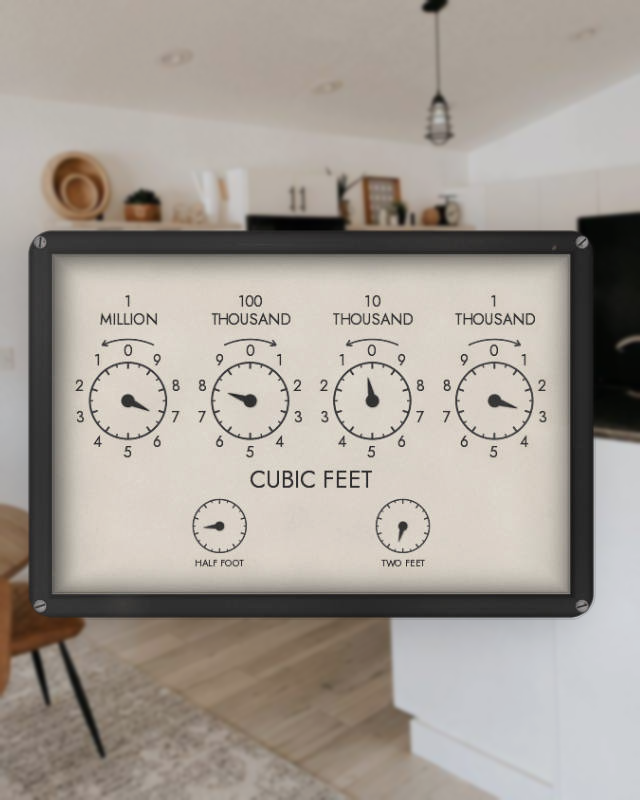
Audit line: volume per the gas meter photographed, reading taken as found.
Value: 680300 ft³
